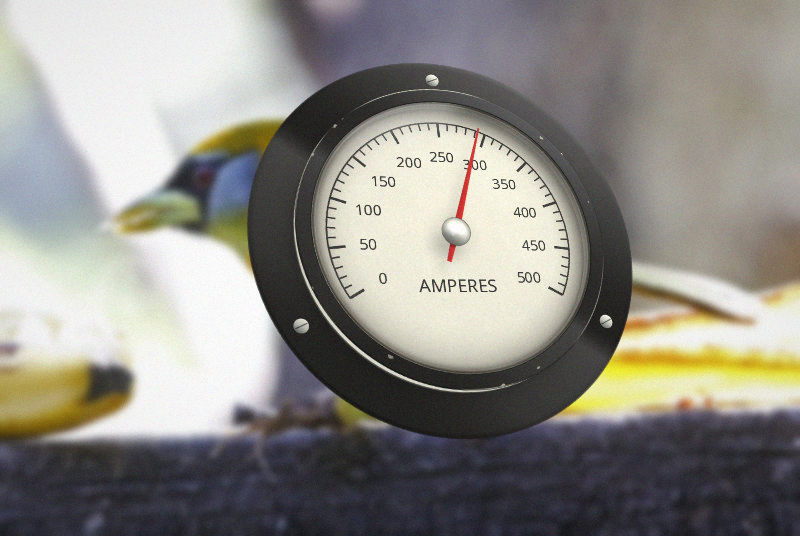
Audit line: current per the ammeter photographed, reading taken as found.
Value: 290 A
